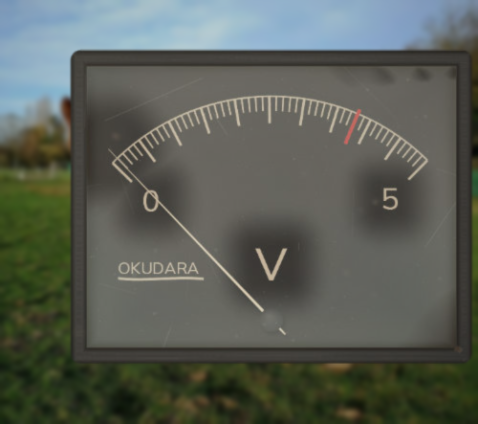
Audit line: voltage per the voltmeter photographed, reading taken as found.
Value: 0.1 V
